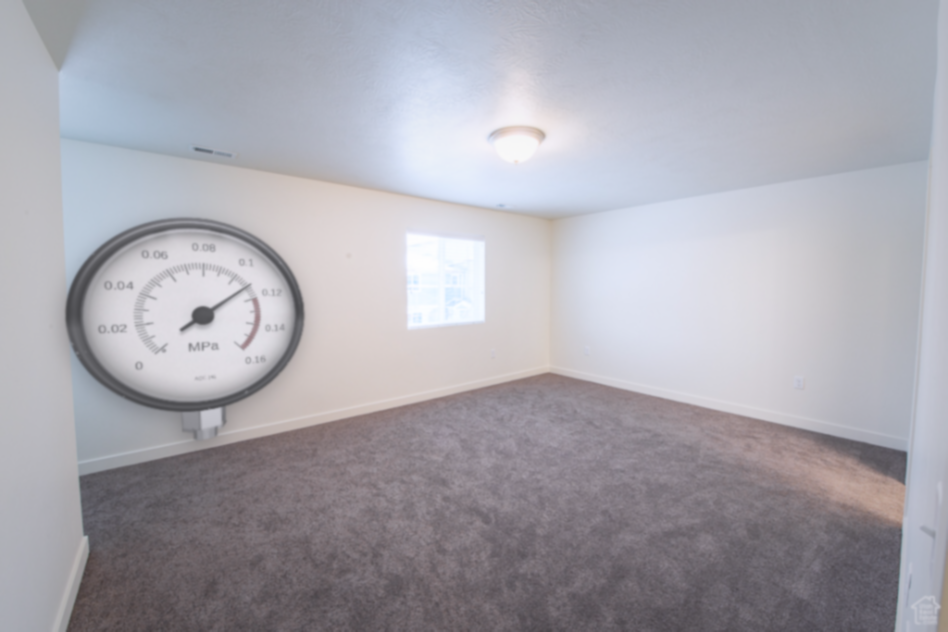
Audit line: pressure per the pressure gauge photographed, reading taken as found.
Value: 0.11 MPa
